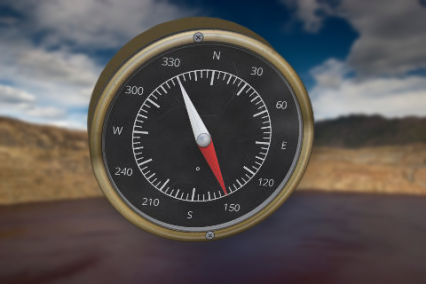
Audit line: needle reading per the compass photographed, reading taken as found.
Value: 150 °
